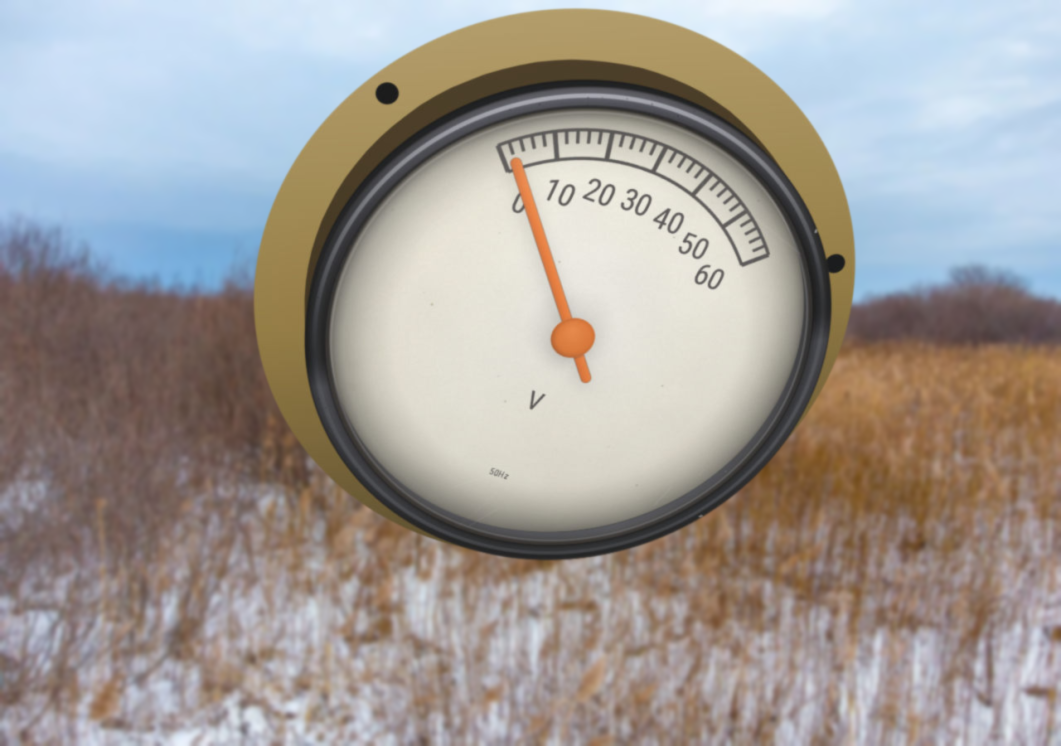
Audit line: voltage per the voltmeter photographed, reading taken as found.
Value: 2 V
